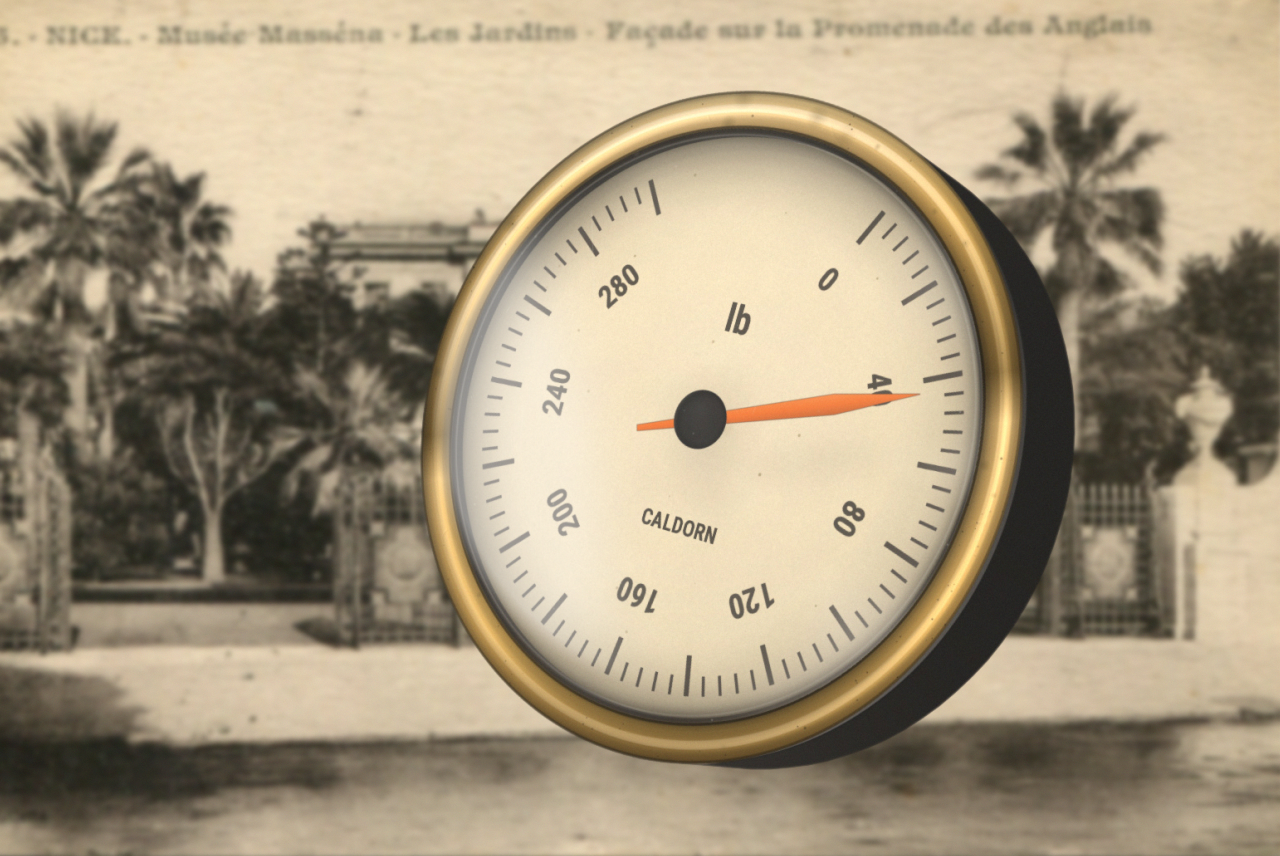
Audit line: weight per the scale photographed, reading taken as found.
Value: 44 lb
